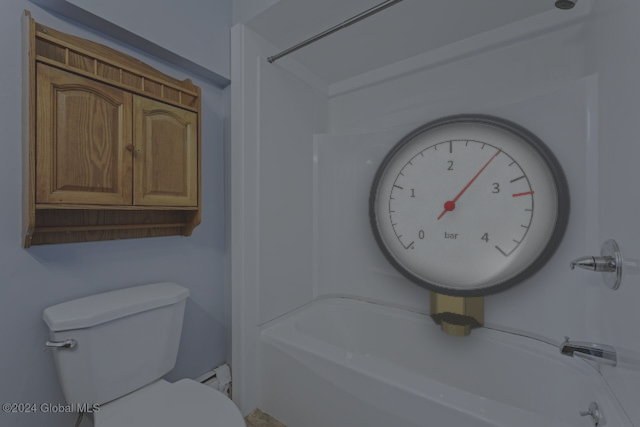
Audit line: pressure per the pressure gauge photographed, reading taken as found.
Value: 2.6 bar
